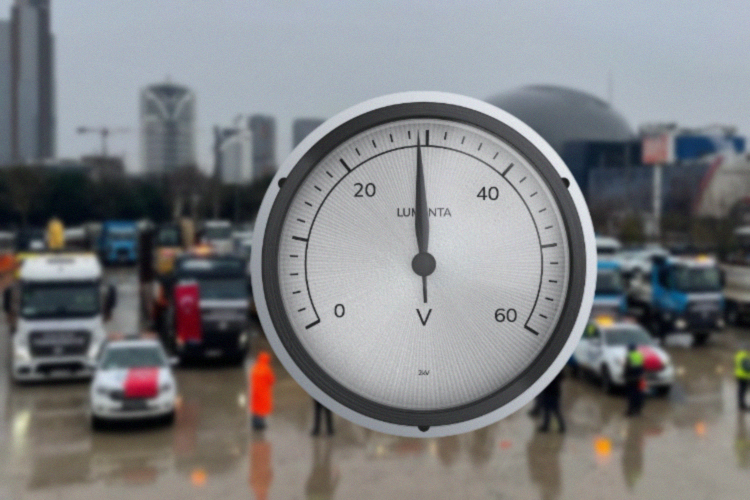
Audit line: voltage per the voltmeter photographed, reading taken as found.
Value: 29 V
